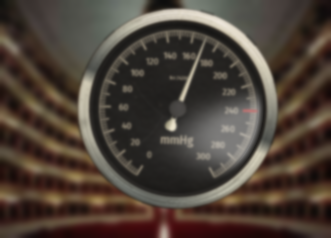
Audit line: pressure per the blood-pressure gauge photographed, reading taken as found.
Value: 170 mmHg
